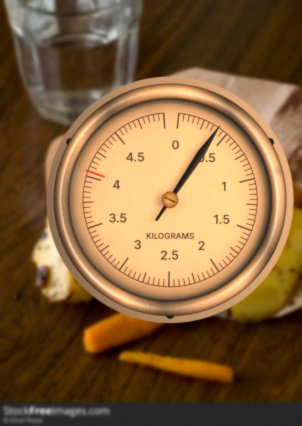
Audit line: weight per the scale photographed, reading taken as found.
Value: 0.4 kg
